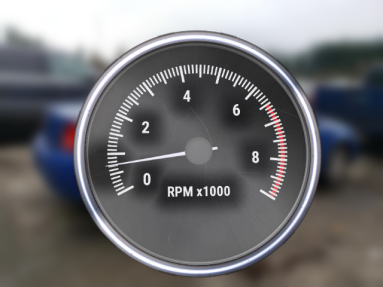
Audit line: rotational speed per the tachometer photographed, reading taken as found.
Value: 700 rpm
